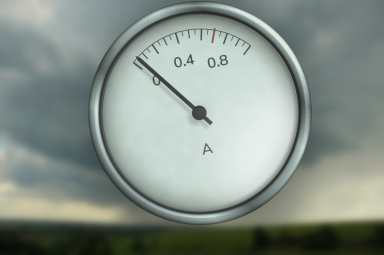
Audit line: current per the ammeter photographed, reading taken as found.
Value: 0.05 A
